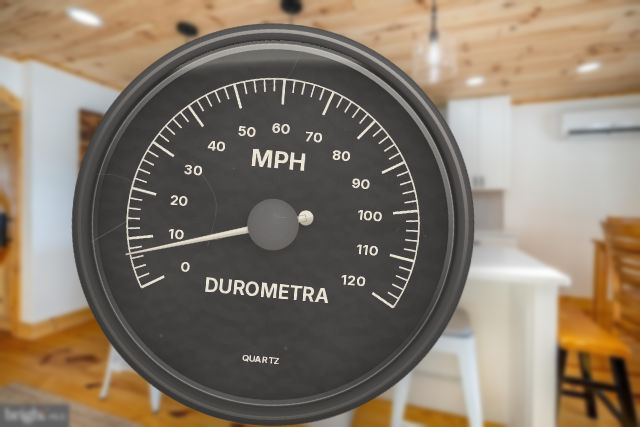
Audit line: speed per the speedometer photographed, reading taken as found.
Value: 7 mph
